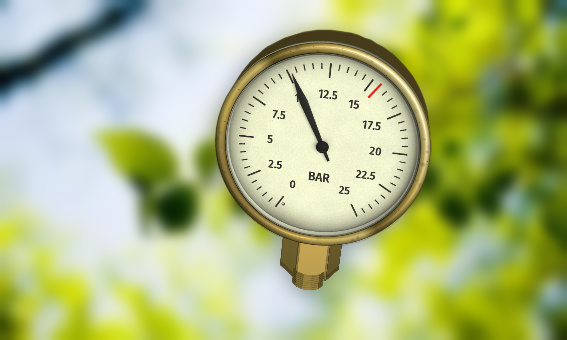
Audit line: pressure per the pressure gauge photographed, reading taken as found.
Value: 10.25 bar
